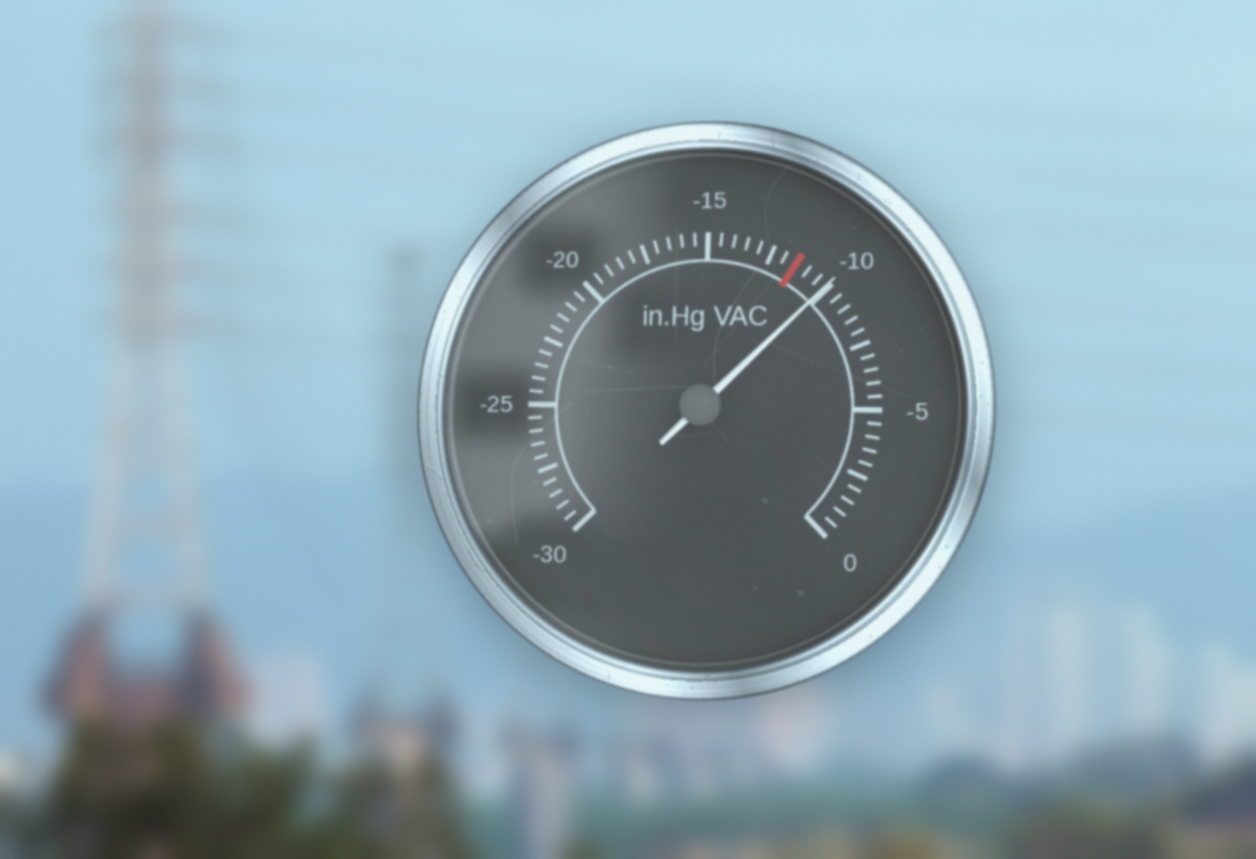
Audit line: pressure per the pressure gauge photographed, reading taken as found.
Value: -10 inHg
